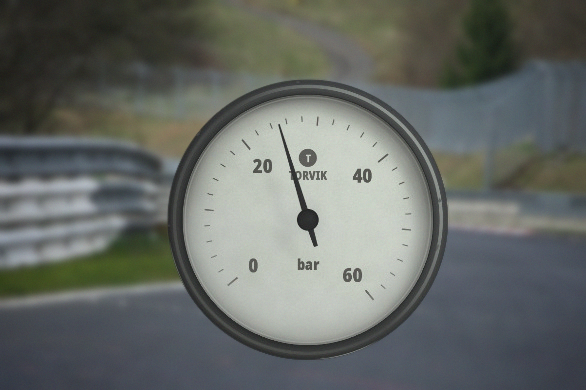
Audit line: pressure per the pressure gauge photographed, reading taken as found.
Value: 25 bar
